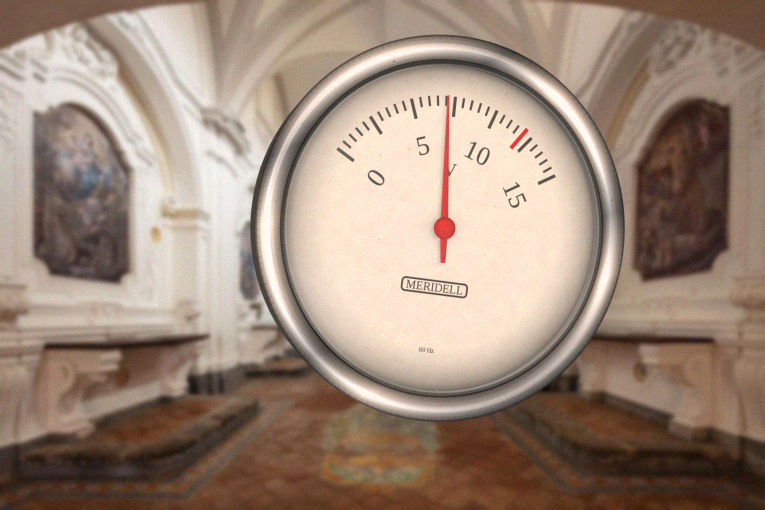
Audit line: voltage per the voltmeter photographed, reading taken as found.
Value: 7 V
